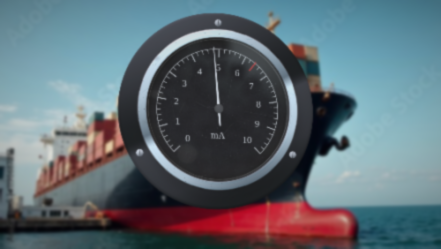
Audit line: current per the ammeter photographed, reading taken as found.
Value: 4.8 mA
